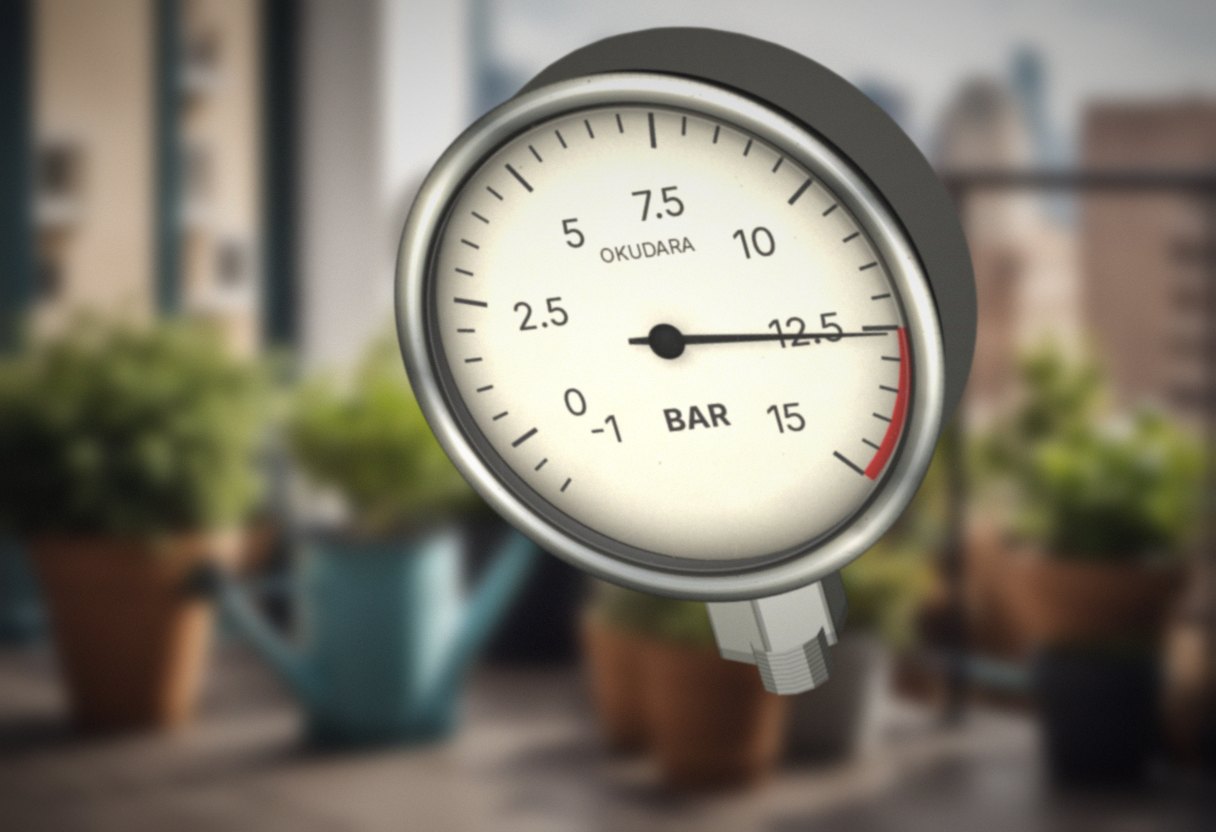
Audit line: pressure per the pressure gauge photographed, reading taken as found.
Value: 12.5 bar
